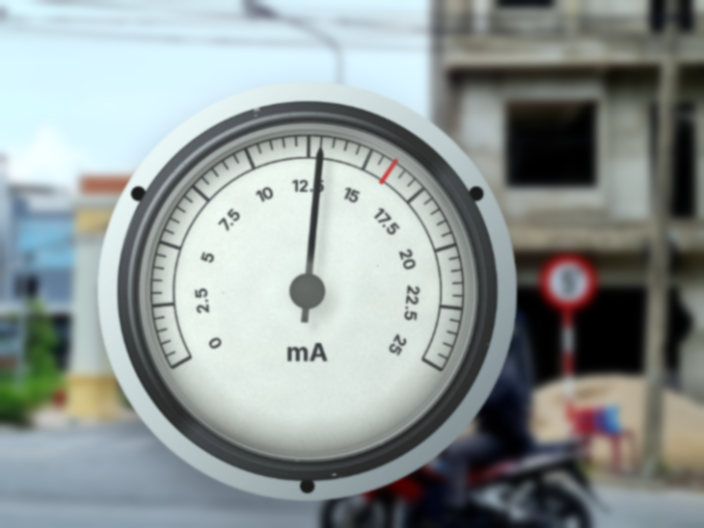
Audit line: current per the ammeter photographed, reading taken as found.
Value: 13 mA
